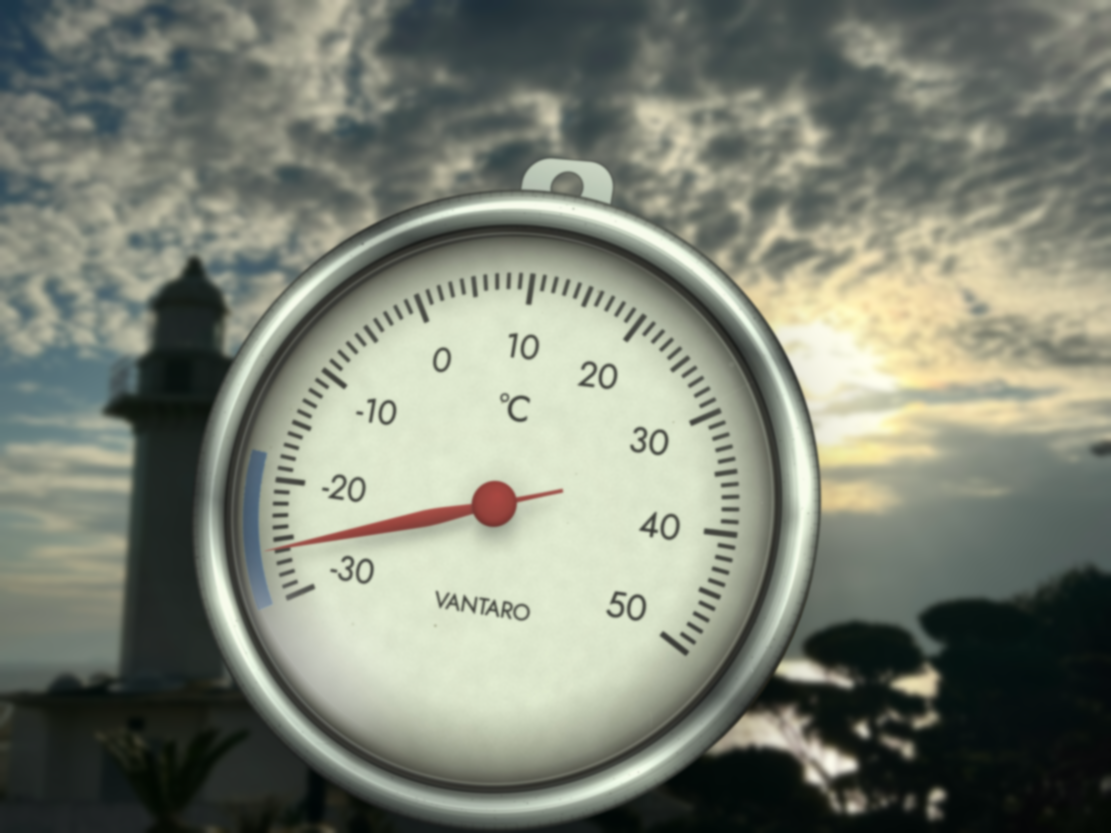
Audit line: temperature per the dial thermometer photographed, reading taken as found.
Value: -26 °C
